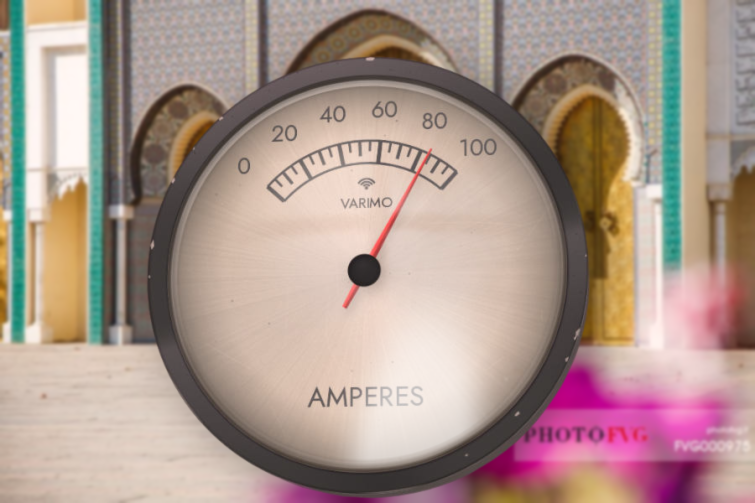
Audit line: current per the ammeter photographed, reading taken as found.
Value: 85 A
